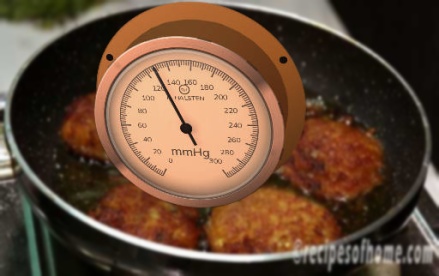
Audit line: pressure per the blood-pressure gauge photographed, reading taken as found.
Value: 130 mmHg
